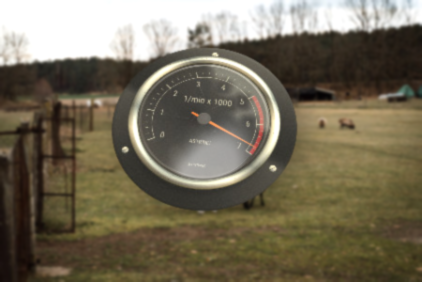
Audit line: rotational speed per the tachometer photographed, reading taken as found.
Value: 6800 rpm
